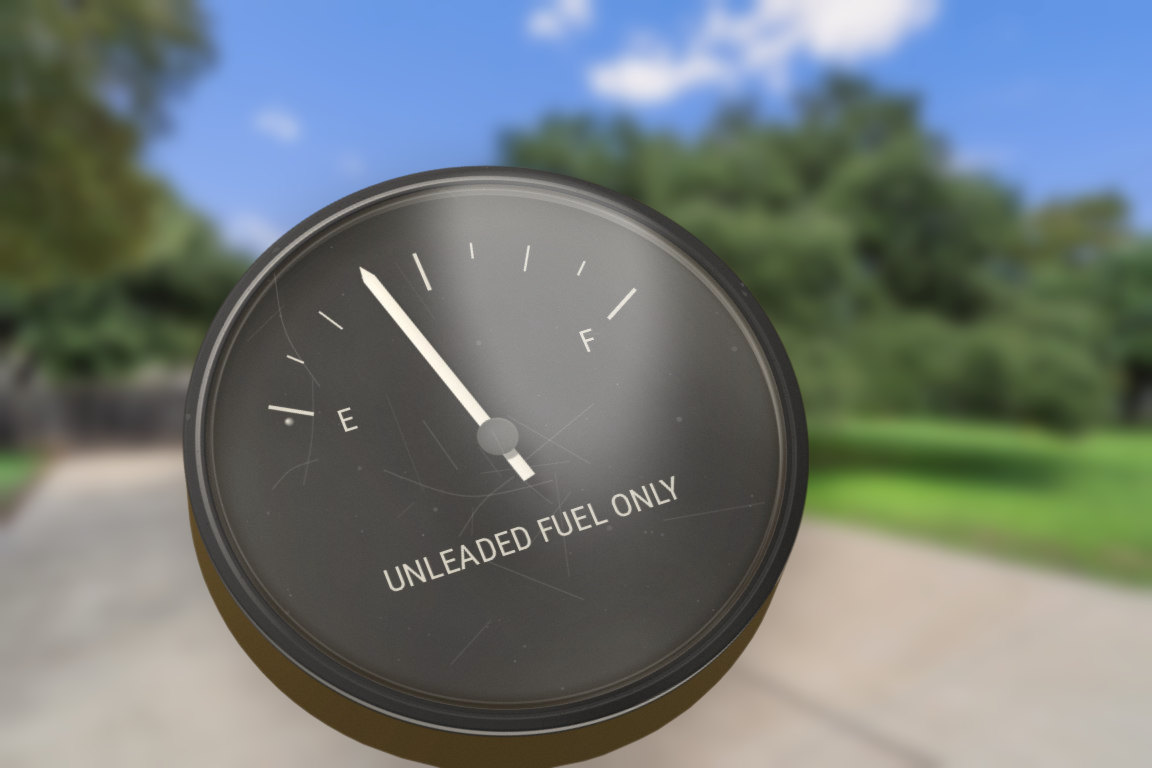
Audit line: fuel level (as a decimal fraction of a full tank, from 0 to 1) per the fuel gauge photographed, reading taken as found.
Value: 0.375
